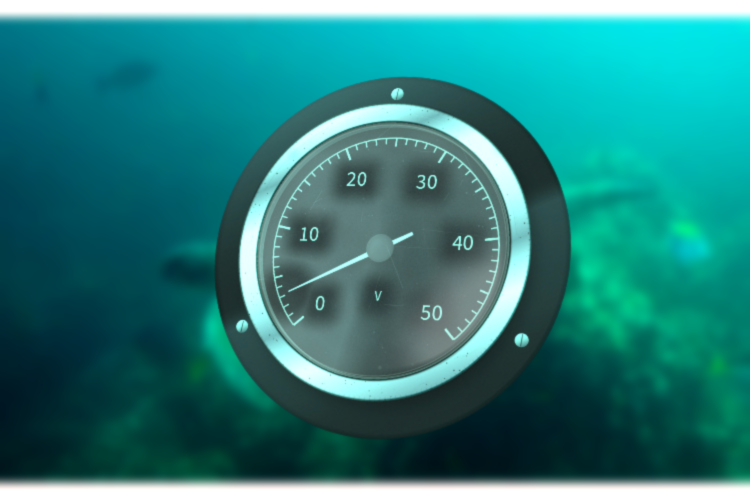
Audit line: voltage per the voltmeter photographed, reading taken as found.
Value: 3 V
